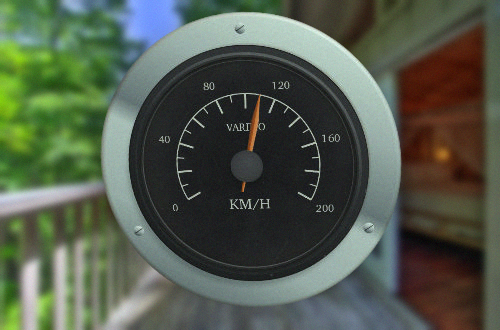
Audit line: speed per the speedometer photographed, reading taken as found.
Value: 110 km/h
